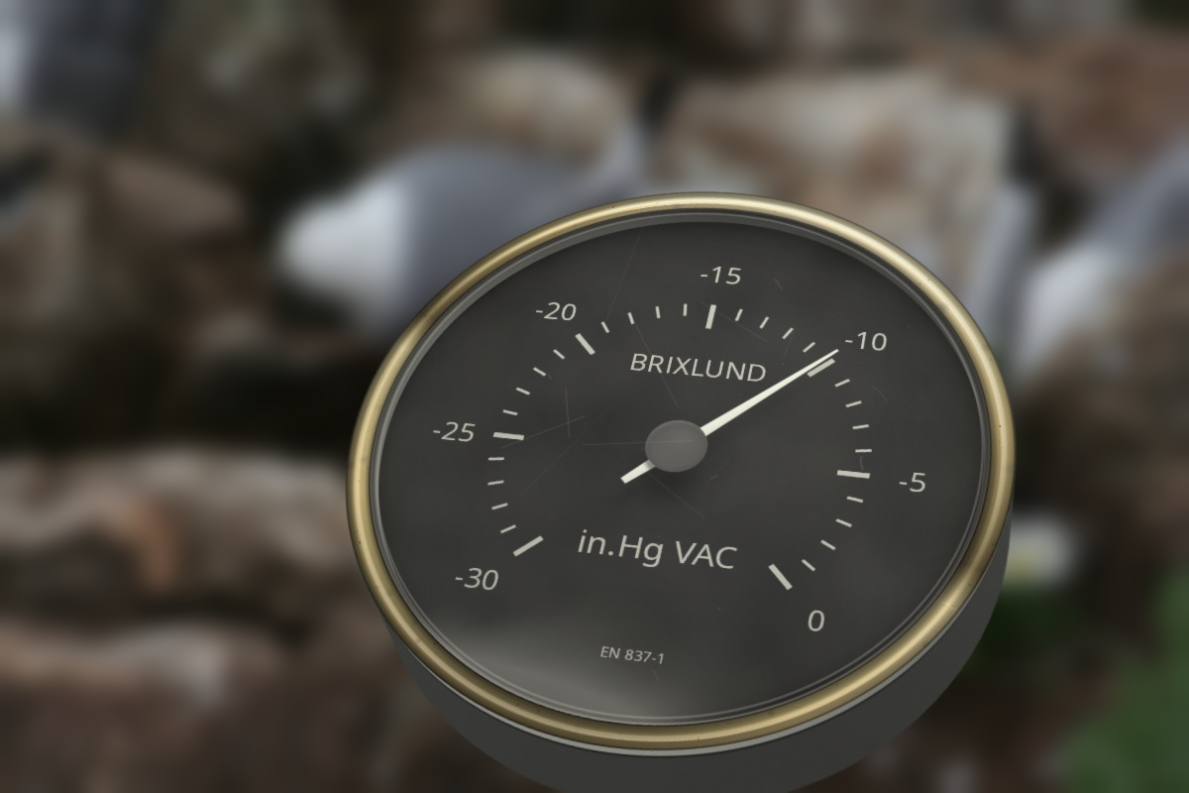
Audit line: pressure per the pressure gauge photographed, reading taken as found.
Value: -10 inHg
